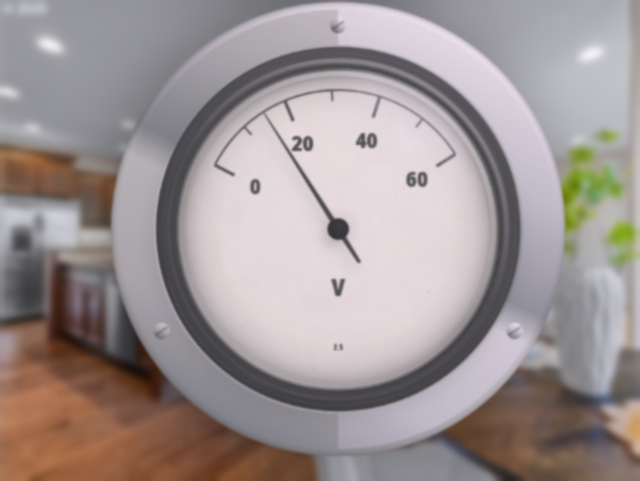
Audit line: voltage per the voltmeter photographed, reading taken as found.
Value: 15 V
